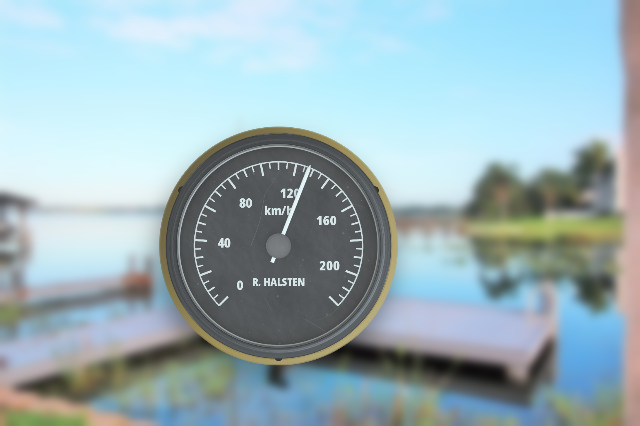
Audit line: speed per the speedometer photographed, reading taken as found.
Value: 127.5 km/h
